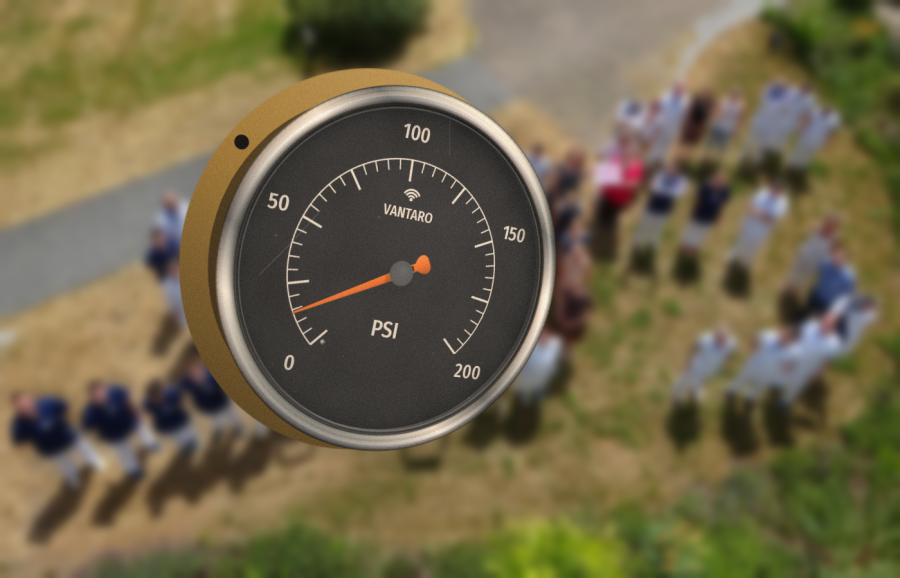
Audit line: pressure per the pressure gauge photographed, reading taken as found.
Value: 15 psi
